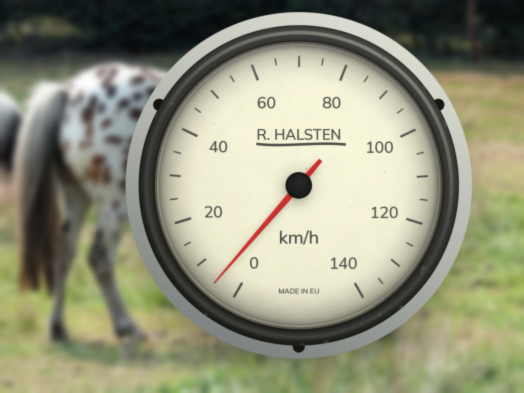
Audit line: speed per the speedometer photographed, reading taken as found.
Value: 5 km/h
